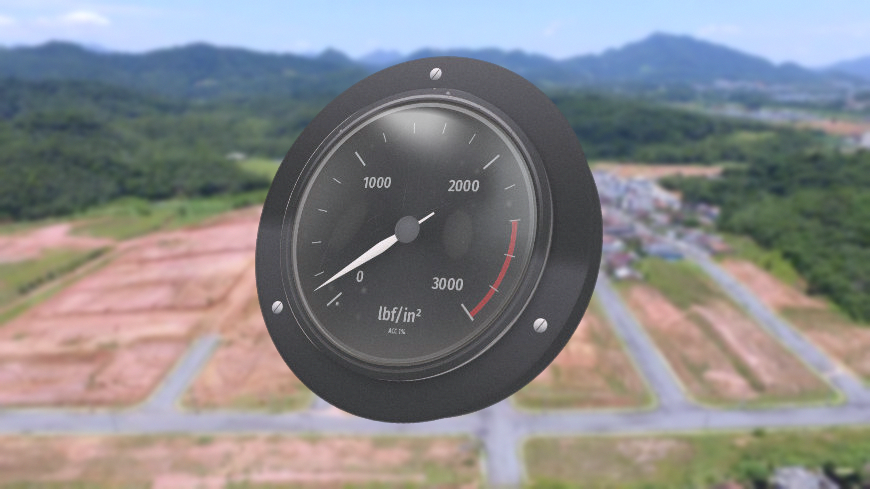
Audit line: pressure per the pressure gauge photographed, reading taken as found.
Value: 100 psi
